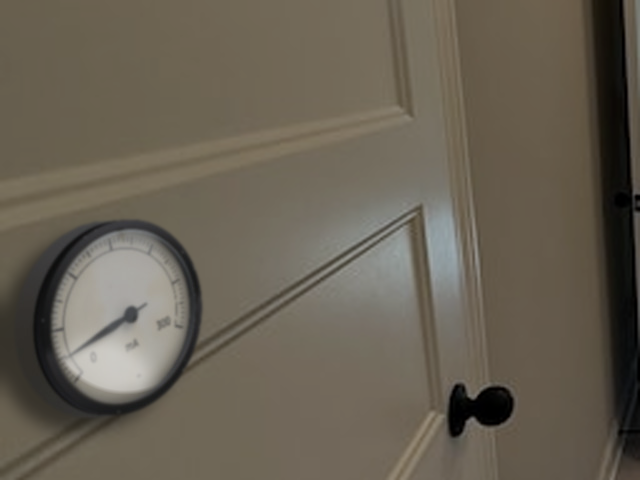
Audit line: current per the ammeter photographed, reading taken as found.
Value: 25 mA
